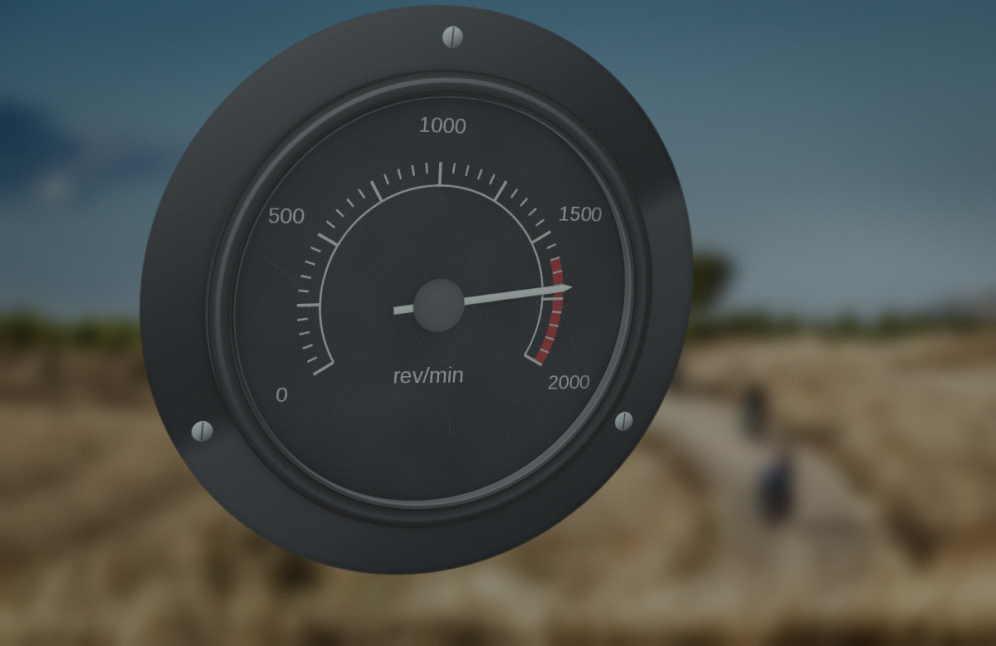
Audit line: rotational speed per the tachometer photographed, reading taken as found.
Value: 1700 rpm
